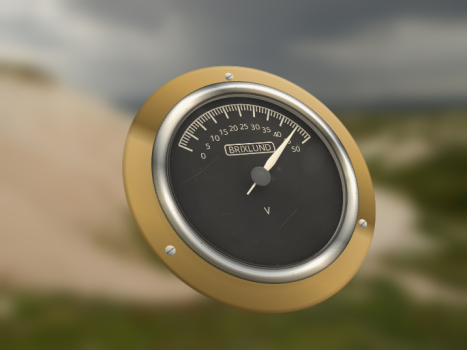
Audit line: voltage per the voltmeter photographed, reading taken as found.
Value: 45 V
